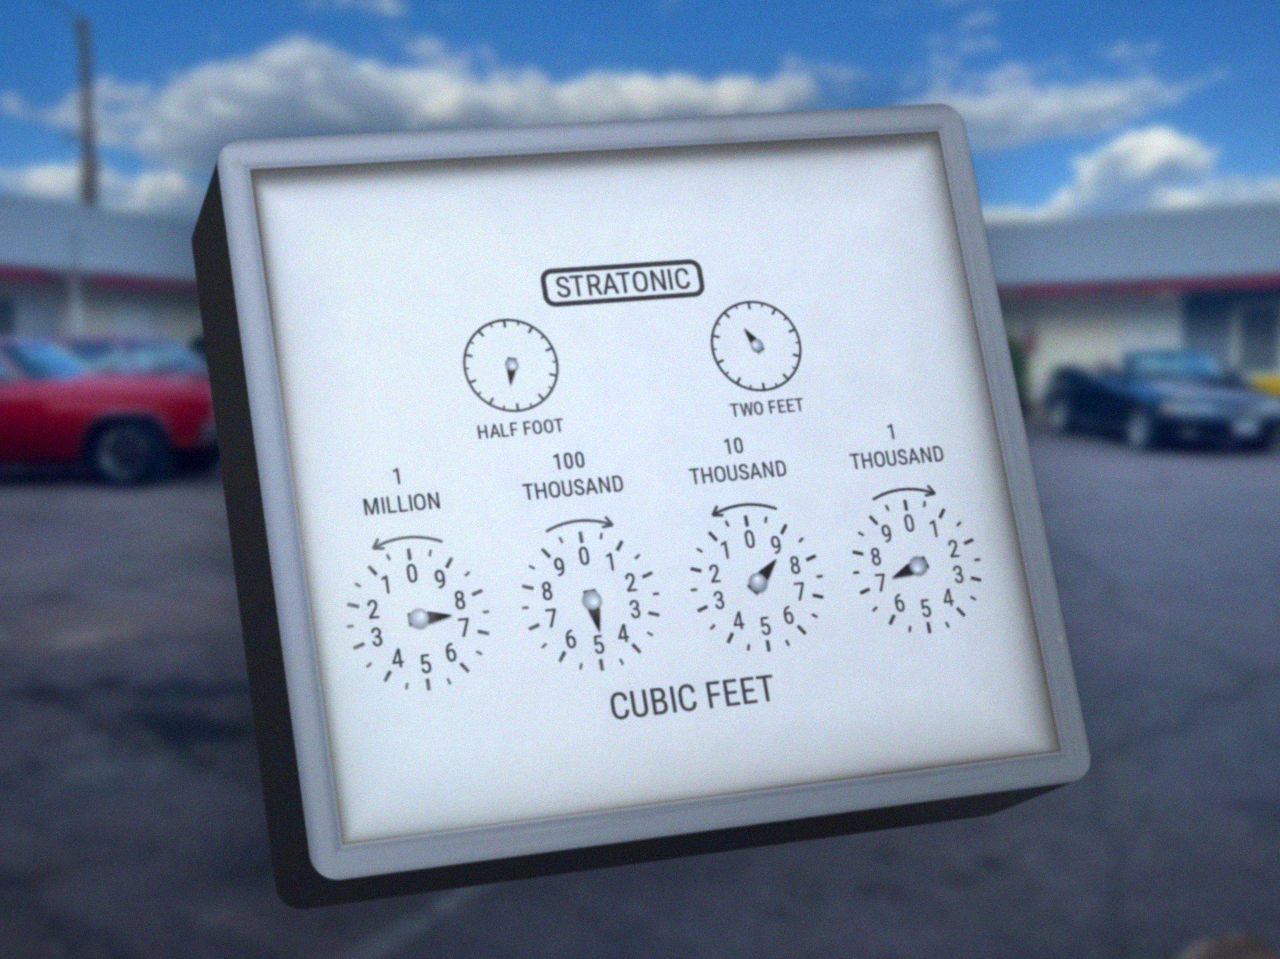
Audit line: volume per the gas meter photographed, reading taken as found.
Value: 748700 ft³
